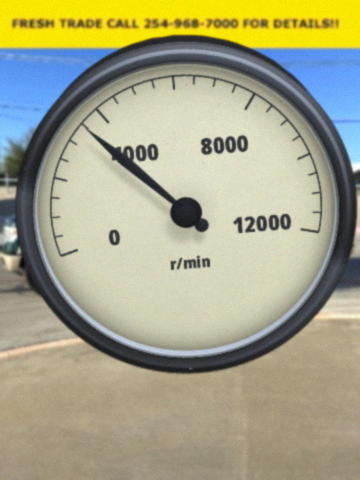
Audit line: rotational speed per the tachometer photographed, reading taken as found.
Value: 3500 rpm
